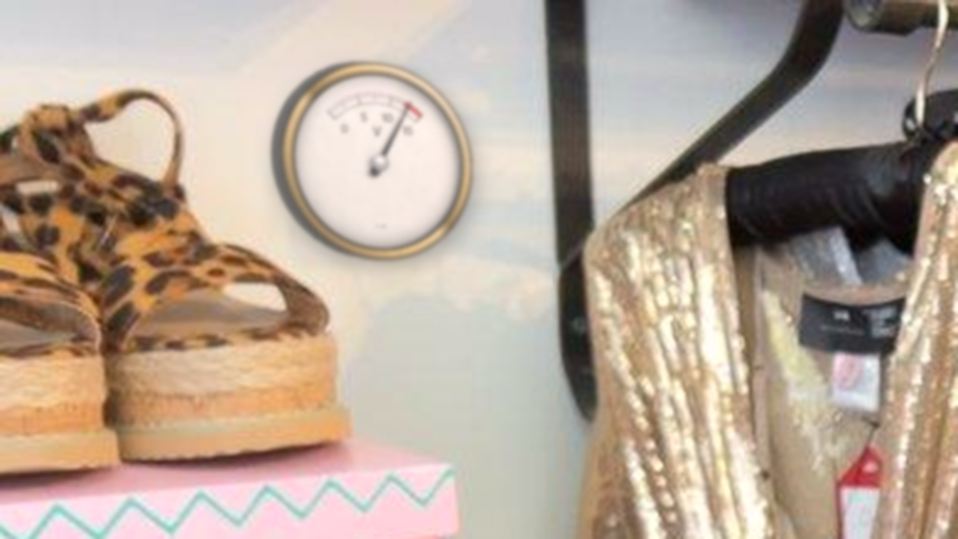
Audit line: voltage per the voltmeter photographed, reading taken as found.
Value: 12.5 V
